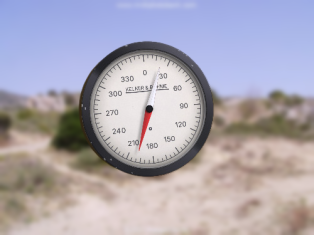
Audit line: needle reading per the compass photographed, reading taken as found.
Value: 200 °
